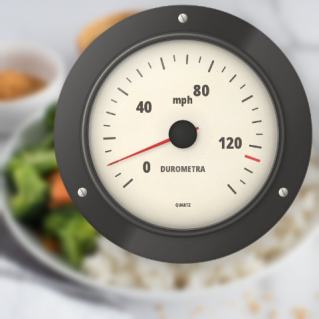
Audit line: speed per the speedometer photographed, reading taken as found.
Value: 10 mph
